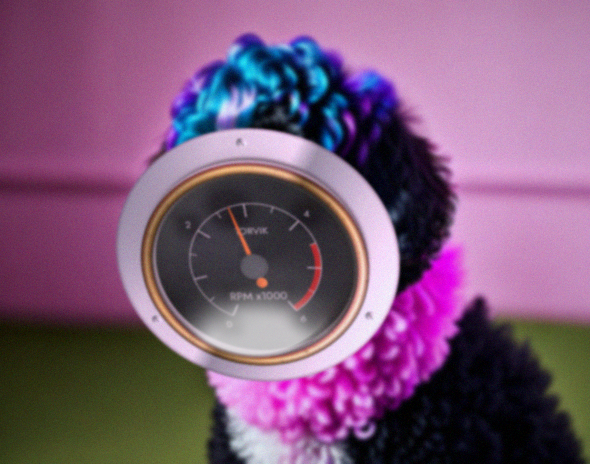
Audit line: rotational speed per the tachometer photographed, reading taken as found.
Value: 2750 rpm
